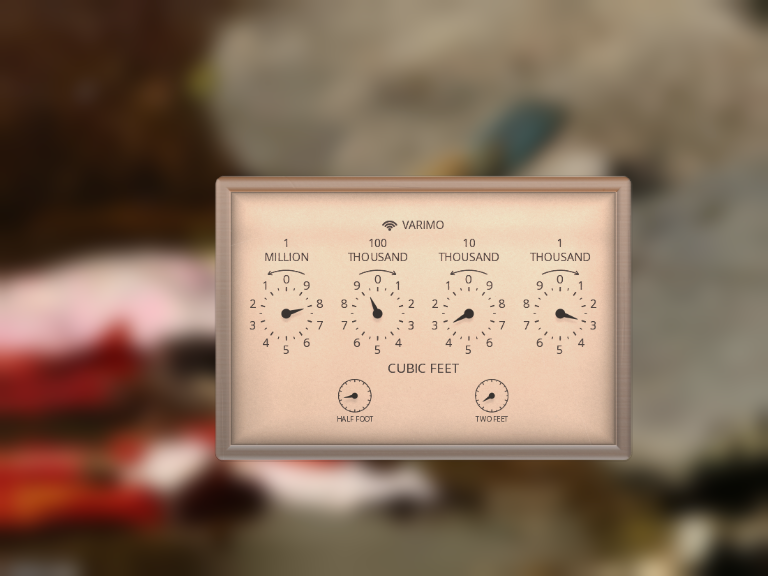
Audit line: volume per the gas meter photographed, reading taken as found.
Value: 793300 ft³
